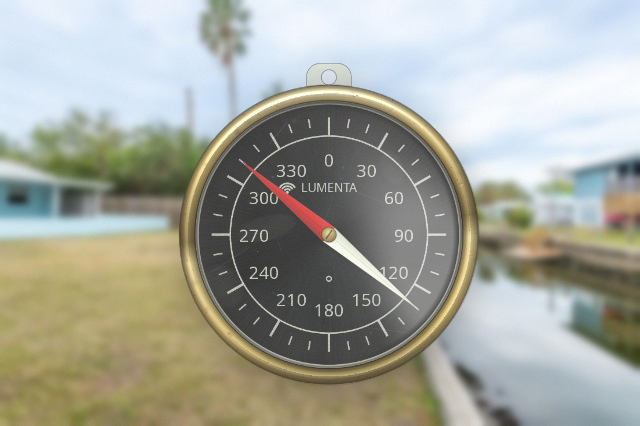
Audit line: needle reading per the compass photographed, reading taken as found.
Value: 310 °
